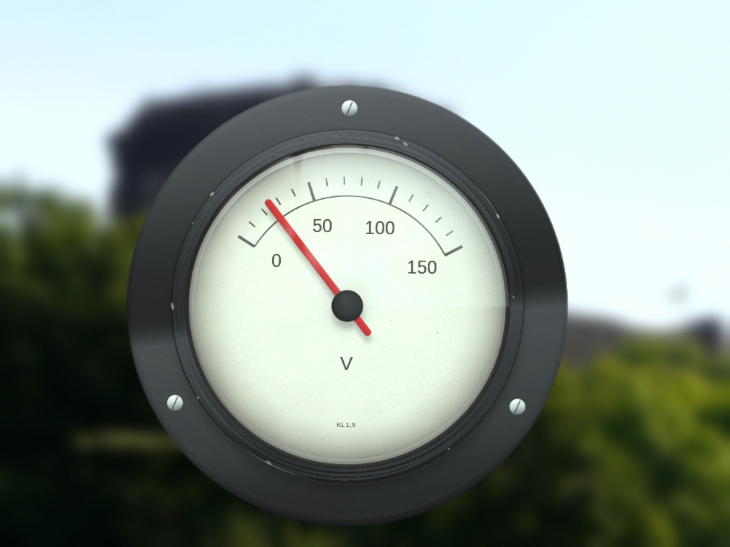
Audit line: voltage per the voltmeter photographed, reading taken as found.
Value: 25 V
